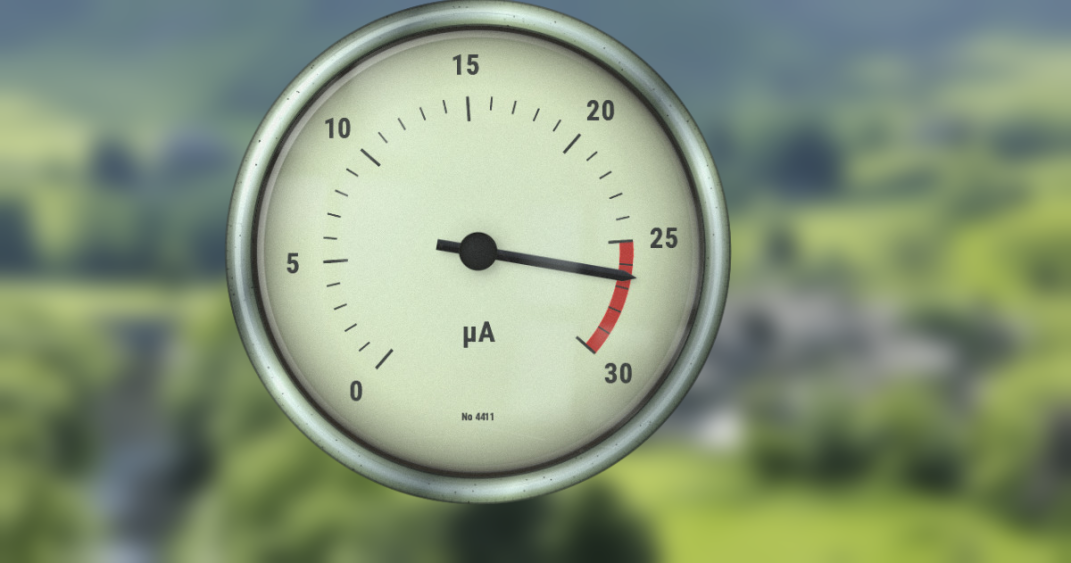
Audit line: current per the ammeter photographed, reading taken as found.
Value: 26.5 µA
